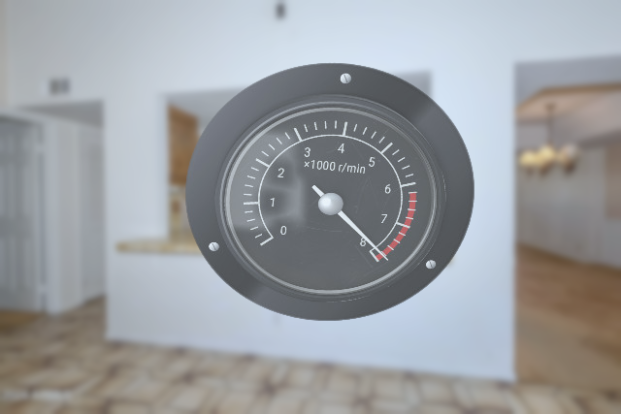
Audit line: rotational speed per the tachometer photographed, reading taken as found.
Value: 7800 rpm
